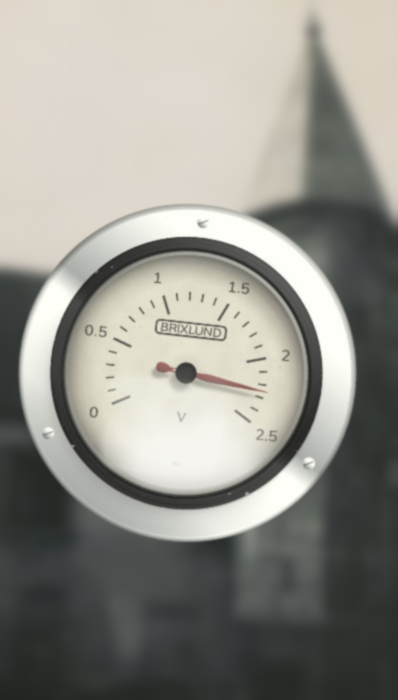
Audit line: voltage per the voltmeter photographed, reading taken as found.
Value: 2.25 V
